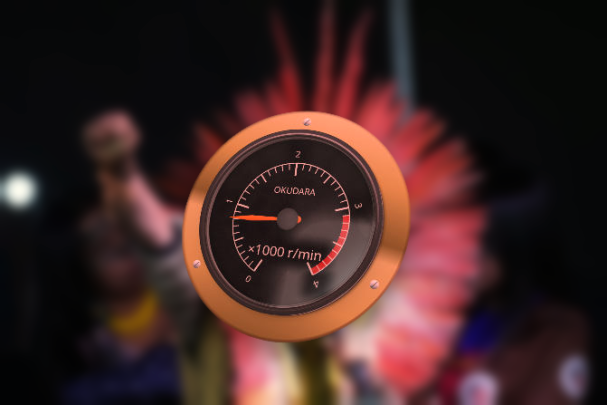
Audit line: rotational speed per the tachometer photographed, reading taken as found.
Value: 800 rpm
